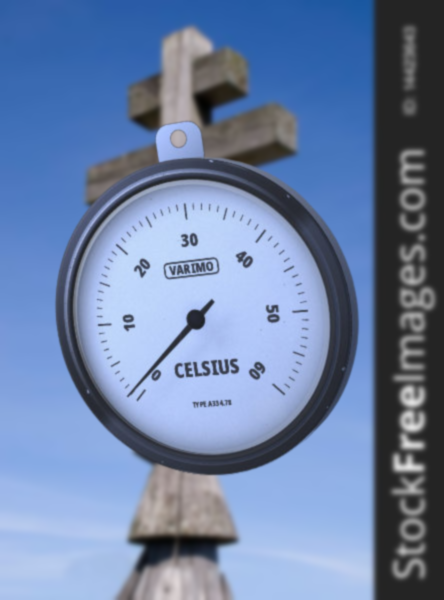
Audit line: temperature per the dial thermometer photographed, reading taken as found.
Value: 1 °C
